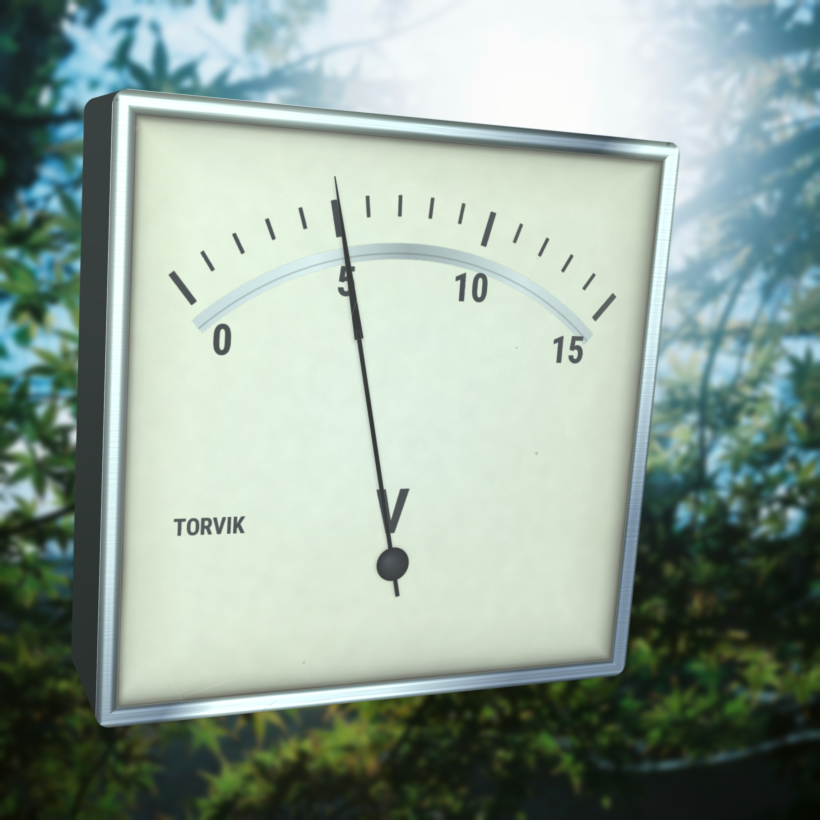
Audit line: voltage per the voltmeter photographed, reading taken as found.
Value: 5 V
